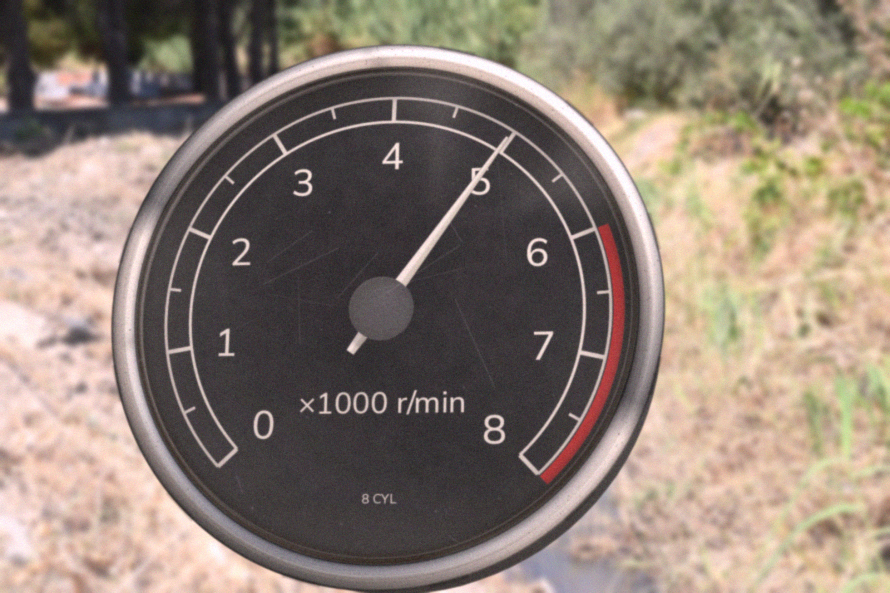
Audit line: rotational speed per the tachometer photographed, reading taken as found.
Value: 5000 rpm
